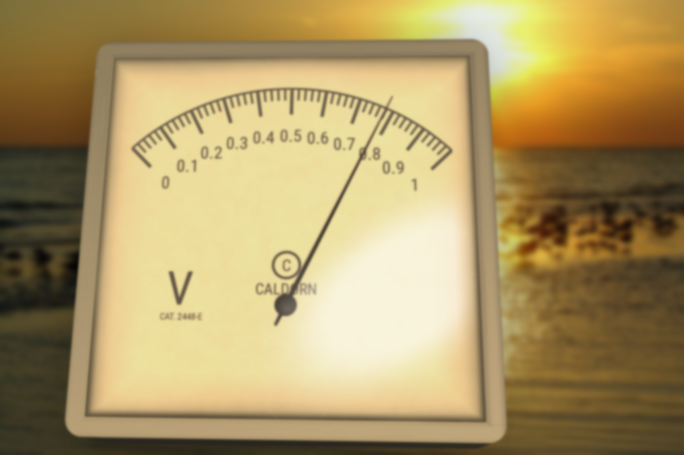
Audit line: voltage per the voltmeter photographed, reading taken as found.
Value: 0.78 V
